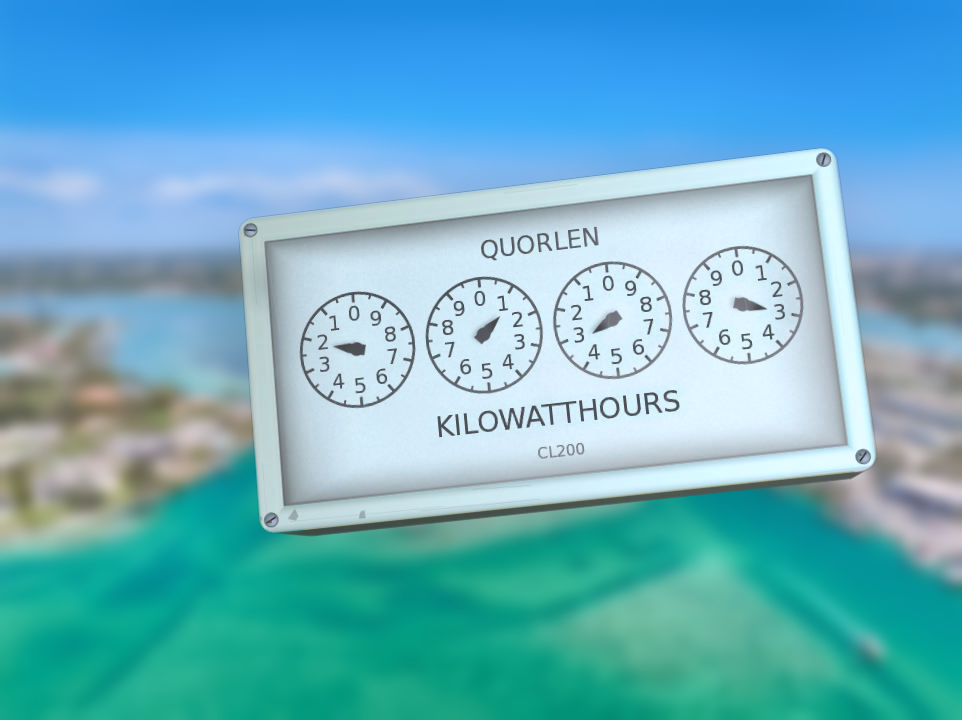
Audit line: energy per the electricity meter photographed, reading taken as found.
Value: 2133 kWh
